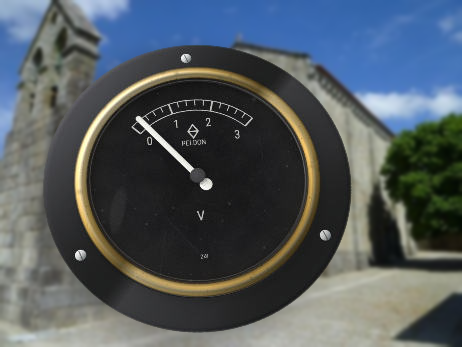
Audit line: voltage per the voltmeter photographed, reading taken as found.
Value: 0.2 V
